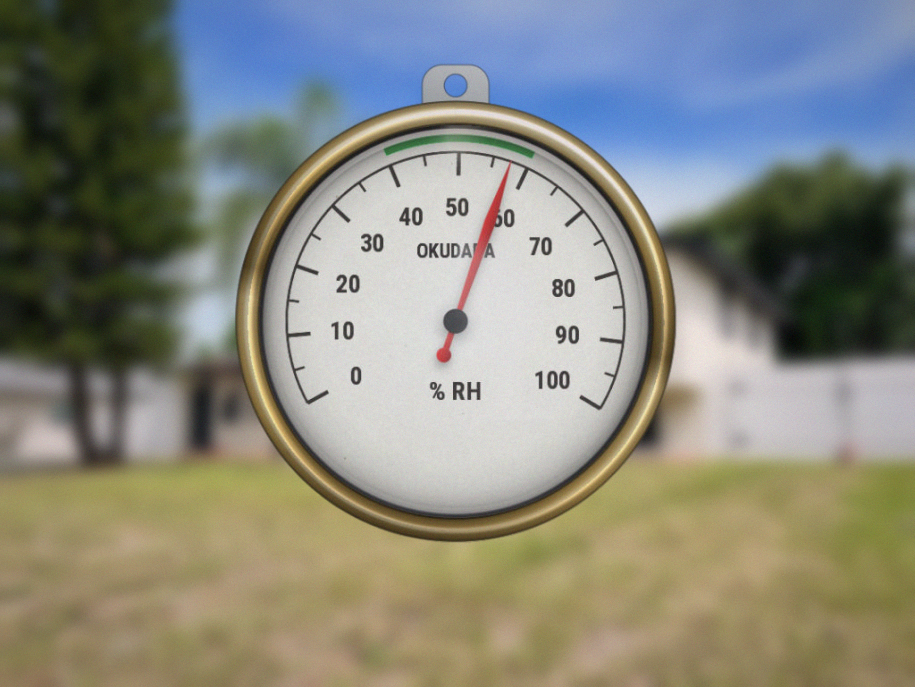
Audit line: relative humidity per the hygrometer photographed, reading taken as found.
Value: 57.5 %
